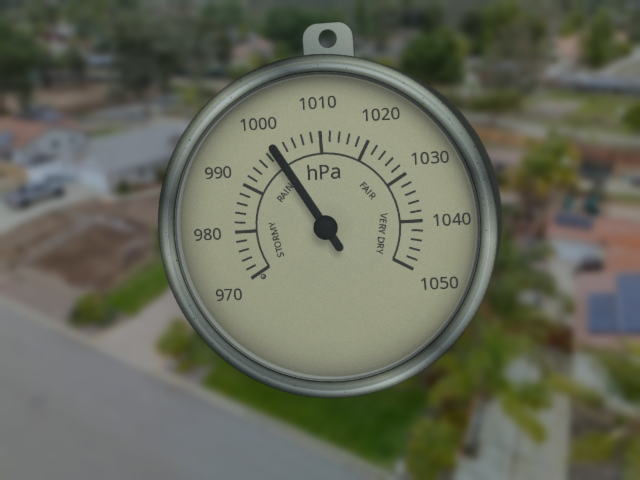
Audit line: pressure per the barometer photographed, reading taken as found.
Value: 1000 hPa
